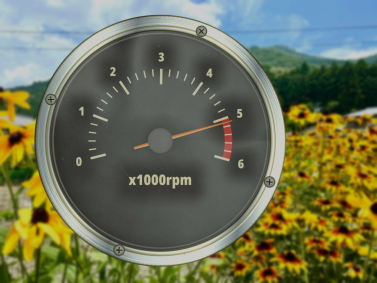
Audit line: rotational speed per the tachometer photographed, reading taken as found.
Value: 5100 rpm
